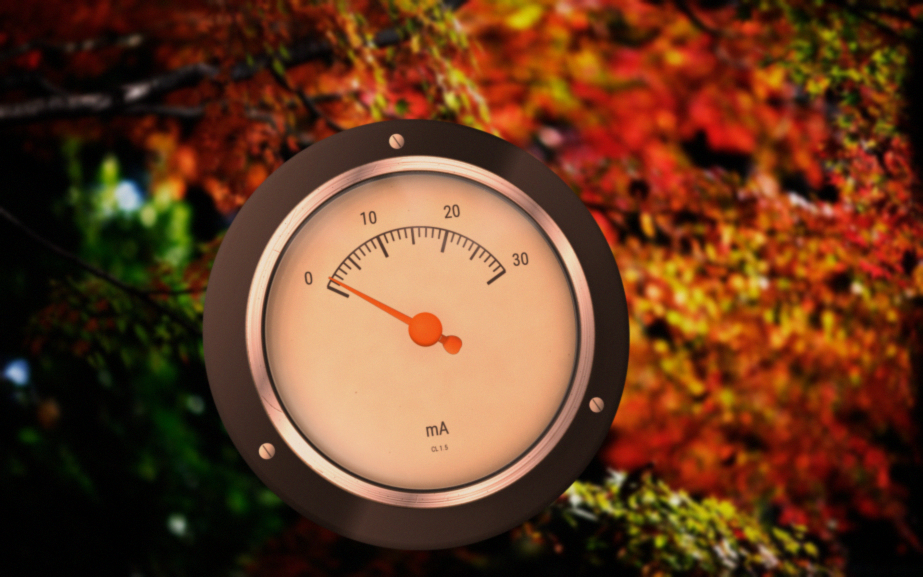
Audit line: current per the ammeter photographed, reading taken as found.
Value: 1 mA
